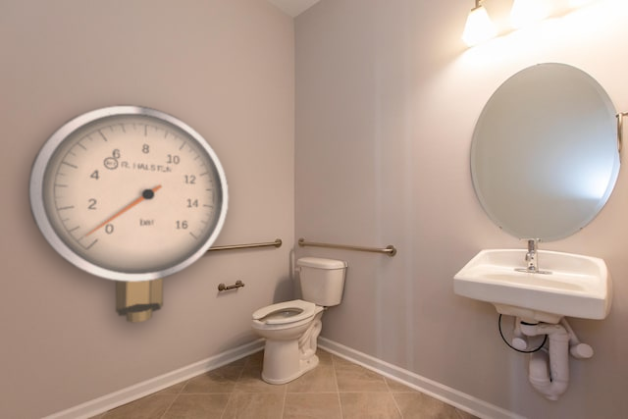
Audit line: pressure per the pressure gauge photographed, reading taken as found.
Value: 0.5 bar
